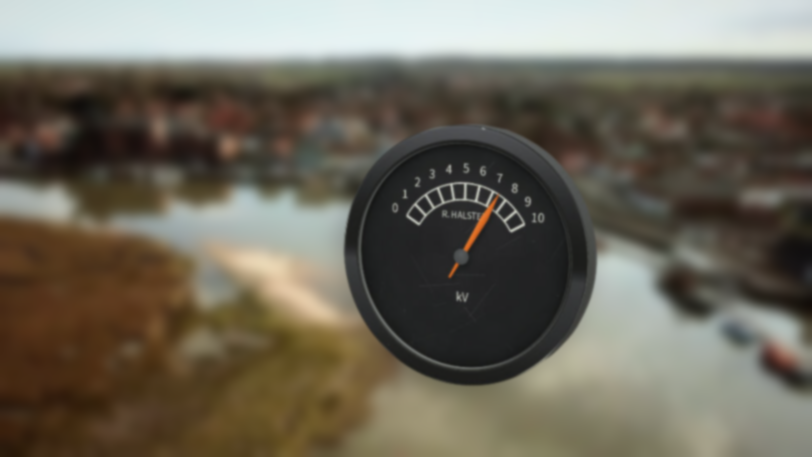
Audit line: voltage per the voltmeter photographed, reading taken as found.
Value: 7.5 kV
